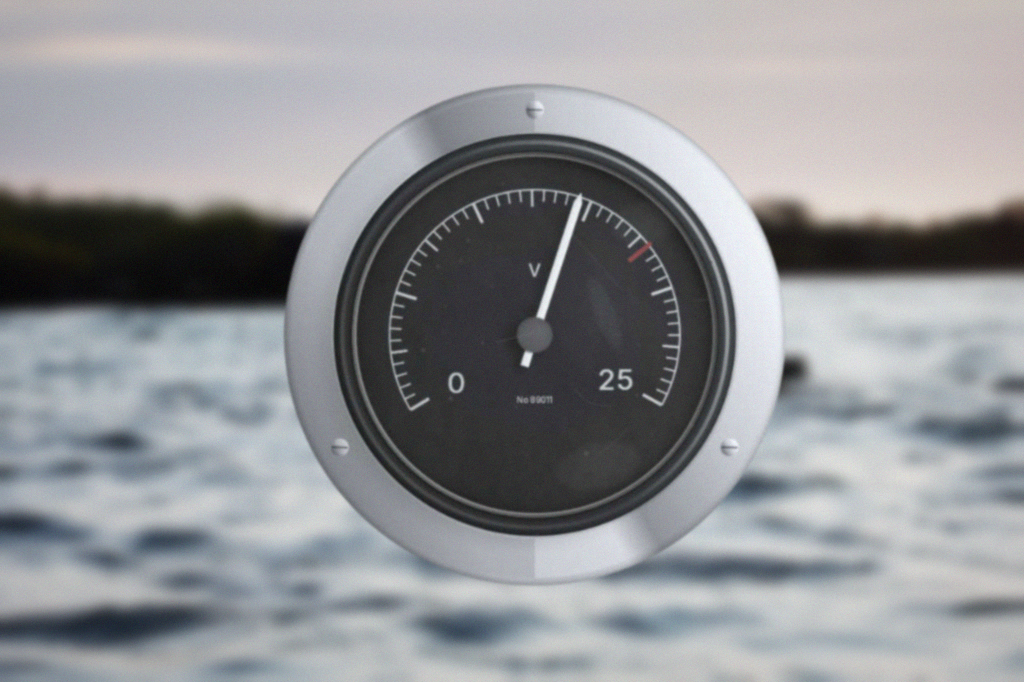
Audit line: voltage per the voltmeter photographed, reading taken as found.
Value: 14.5 V
